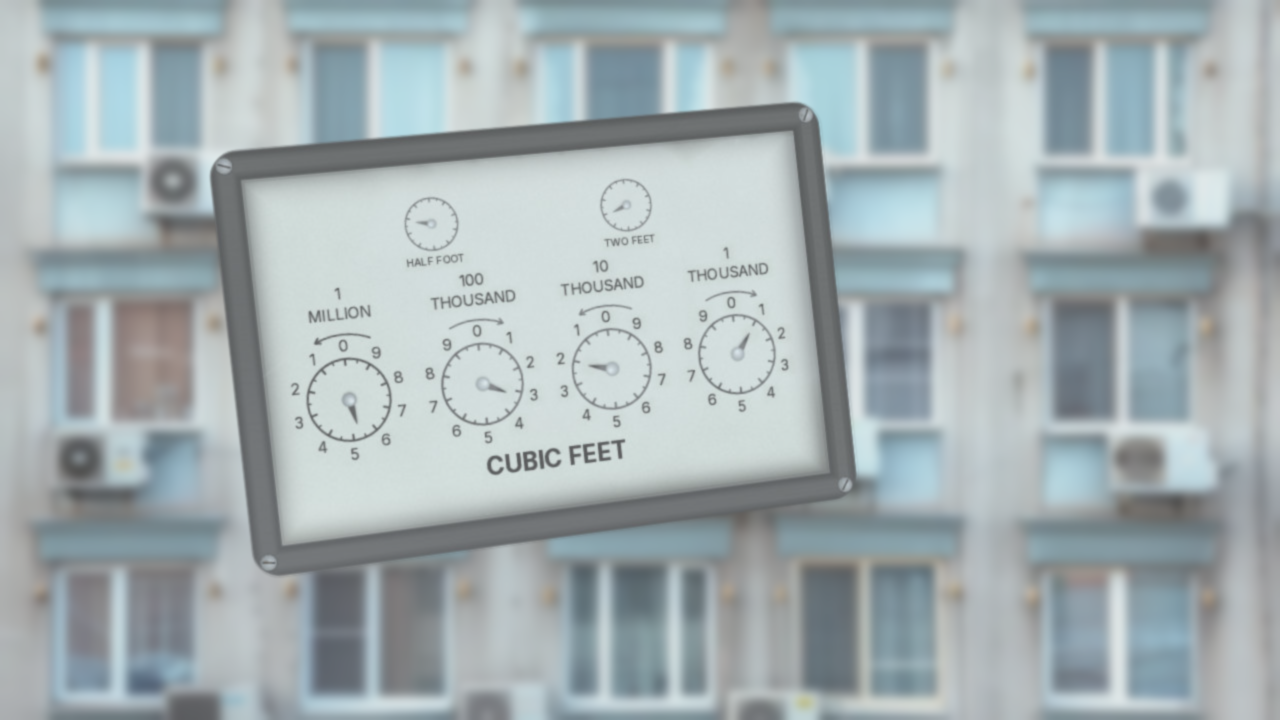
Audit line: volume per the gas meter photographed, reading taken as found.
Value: 532100 ft³
